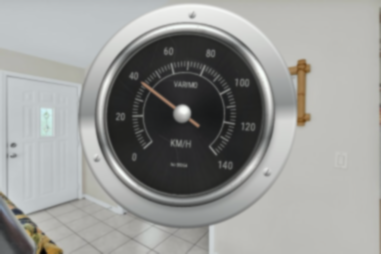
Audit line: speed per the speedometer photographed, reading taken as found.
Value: 40 km/h
